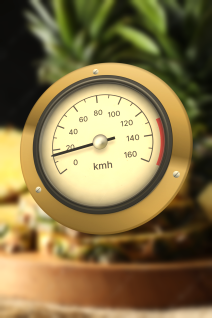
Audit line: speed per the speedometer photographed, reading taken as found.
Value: 15 km/h
